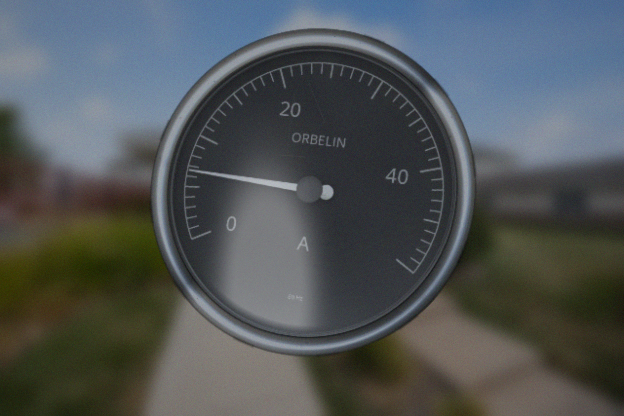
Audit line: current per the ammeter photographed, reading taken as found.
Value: 6.5 A
